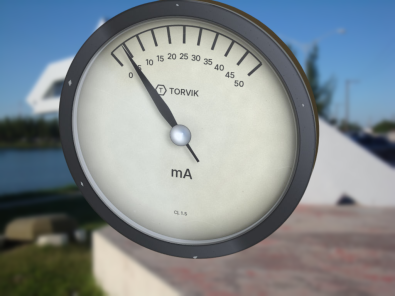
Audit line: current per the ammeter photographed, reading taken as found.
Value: 5 mA
